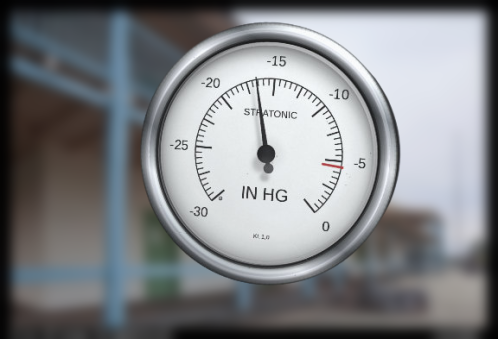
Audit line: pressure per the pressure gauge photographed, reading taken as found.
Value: -16.5 inHg
